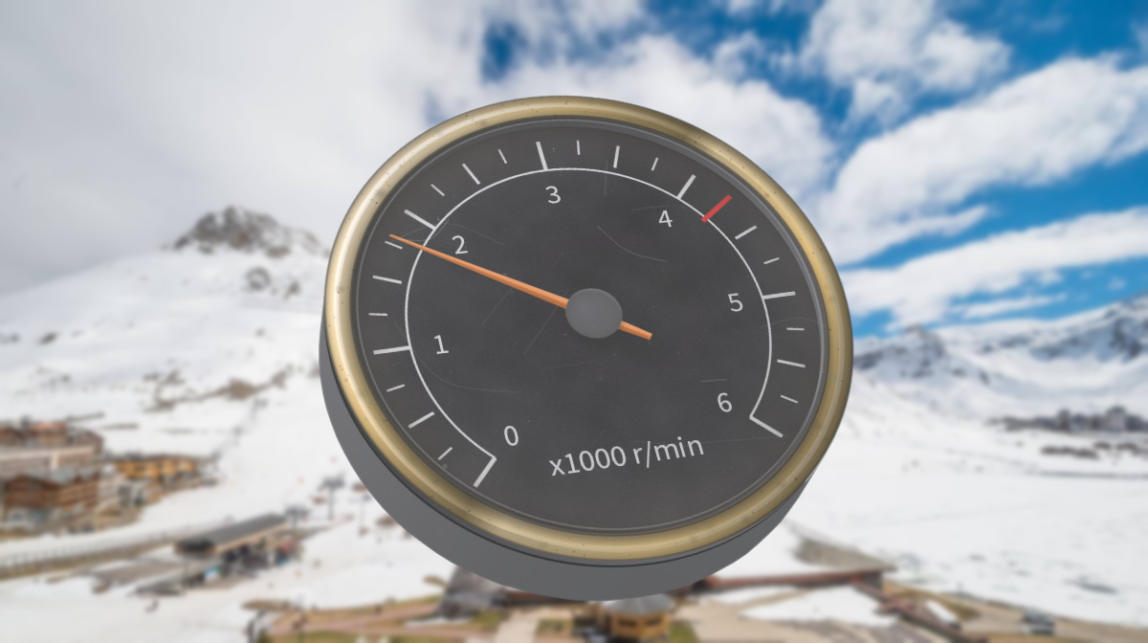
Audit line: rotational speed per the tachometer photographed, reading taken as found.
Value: 1750 rpm
